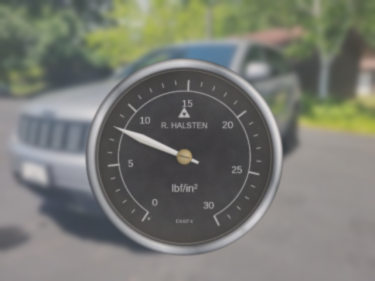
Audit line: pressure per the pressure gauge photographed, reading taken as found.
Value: 8 psi
